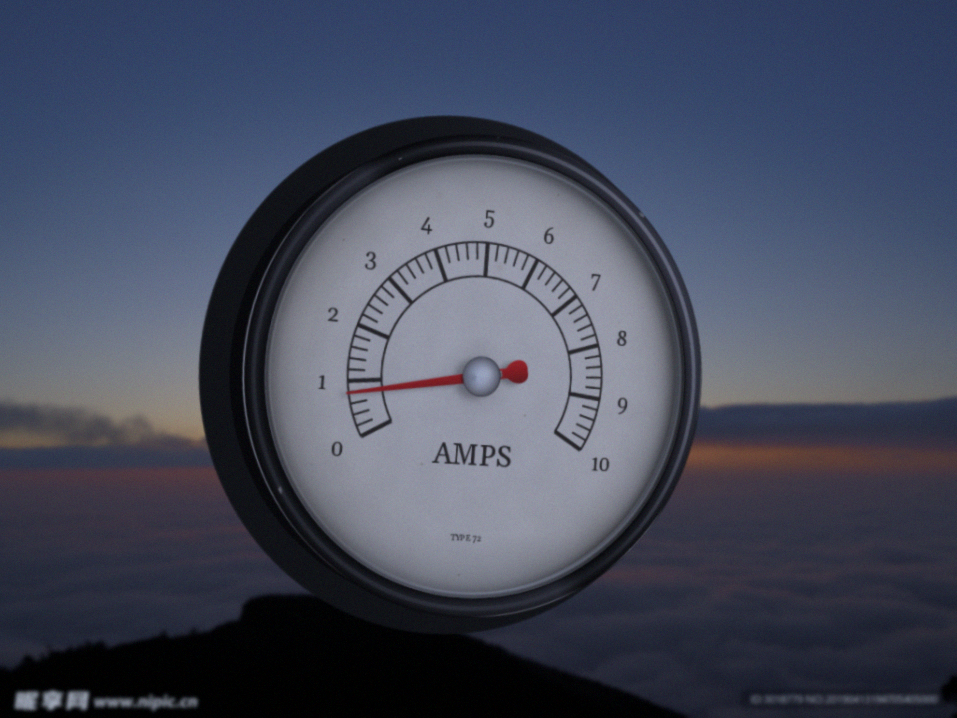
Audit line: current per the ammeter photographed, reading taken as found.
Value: 0.8 A
